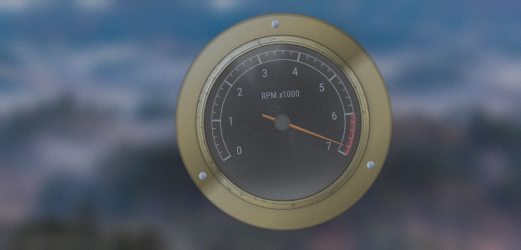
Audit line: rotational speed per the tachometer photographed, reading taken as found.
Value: 6800 rpm
